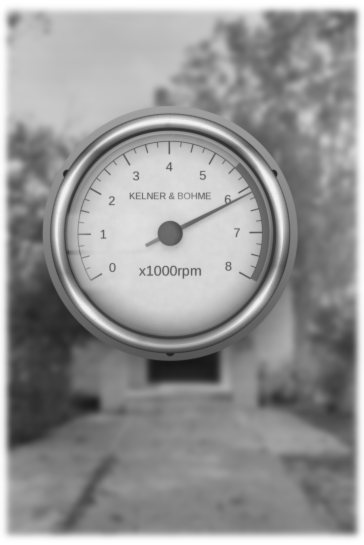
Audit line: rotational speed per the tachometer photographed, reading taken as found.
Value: 6125 rpm
